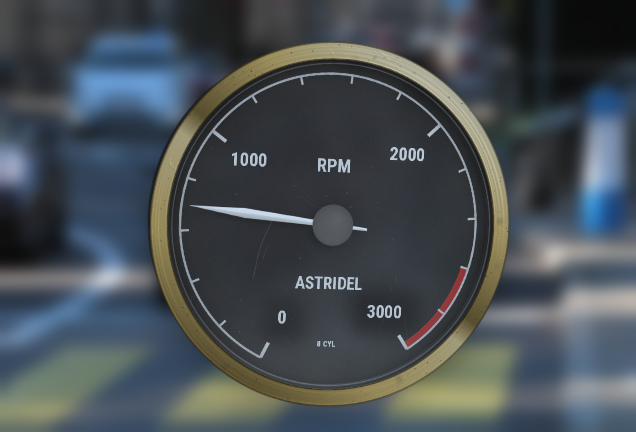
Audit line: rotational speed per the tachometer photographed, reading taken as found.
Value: 700 rpm
